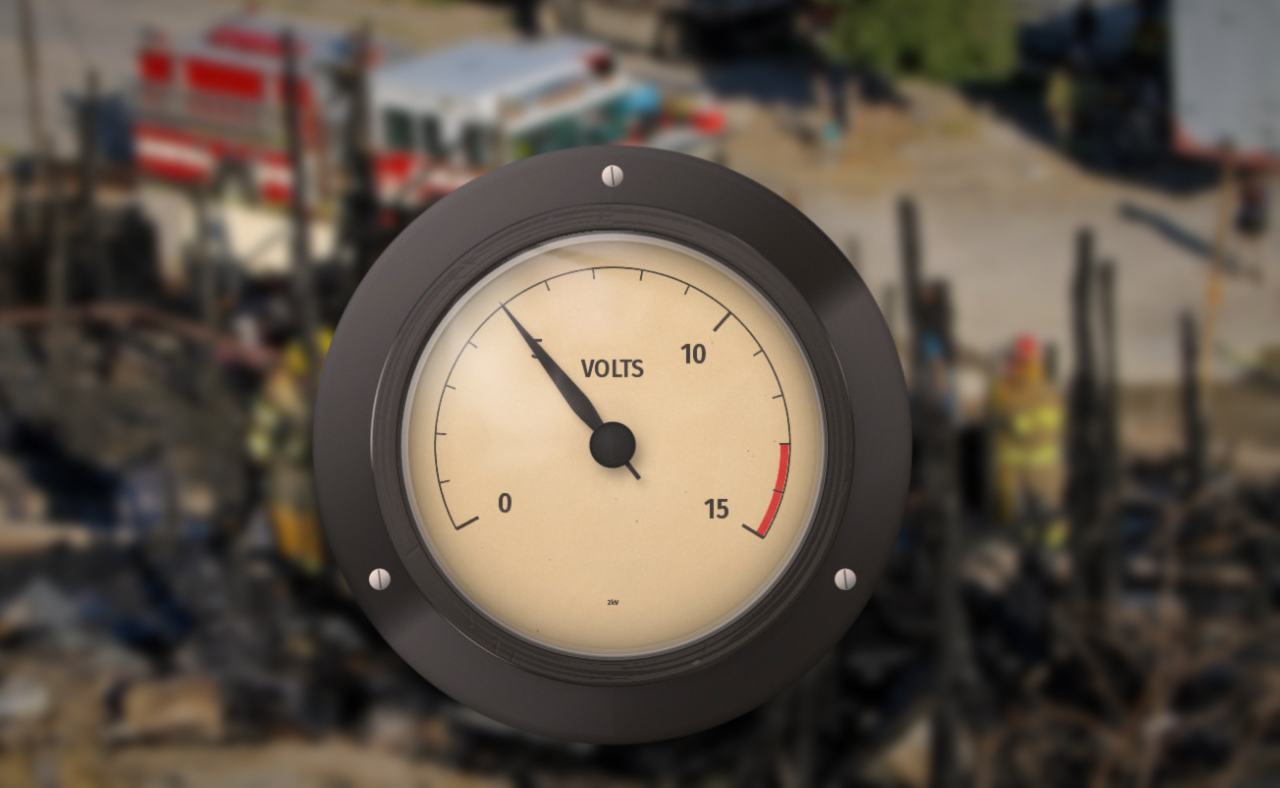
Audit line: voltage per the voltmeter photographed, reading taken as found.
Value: 5 V
